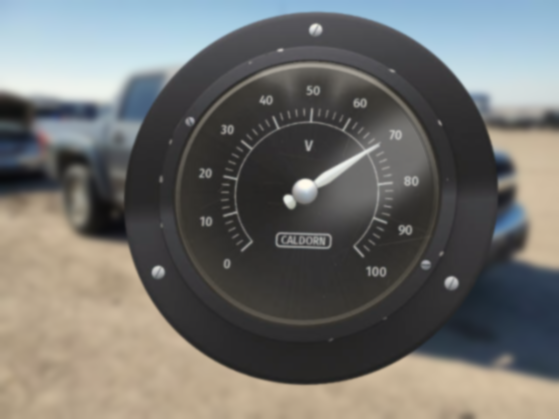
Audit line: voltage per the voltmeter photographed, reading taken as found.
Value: 70 V
